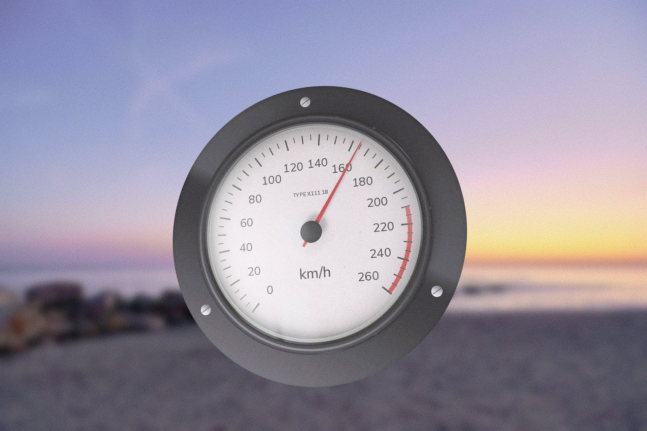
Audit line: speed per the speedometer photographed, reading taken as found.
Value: 165 km/h
